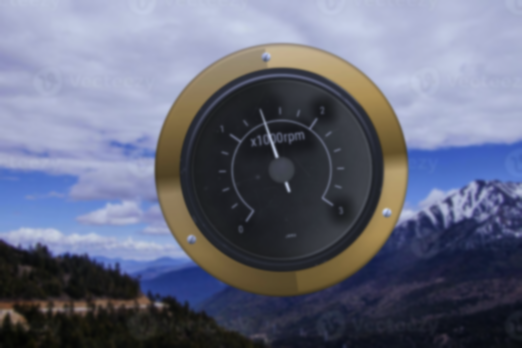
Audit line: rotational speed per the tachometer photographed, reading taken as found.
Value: 1400 rpm
